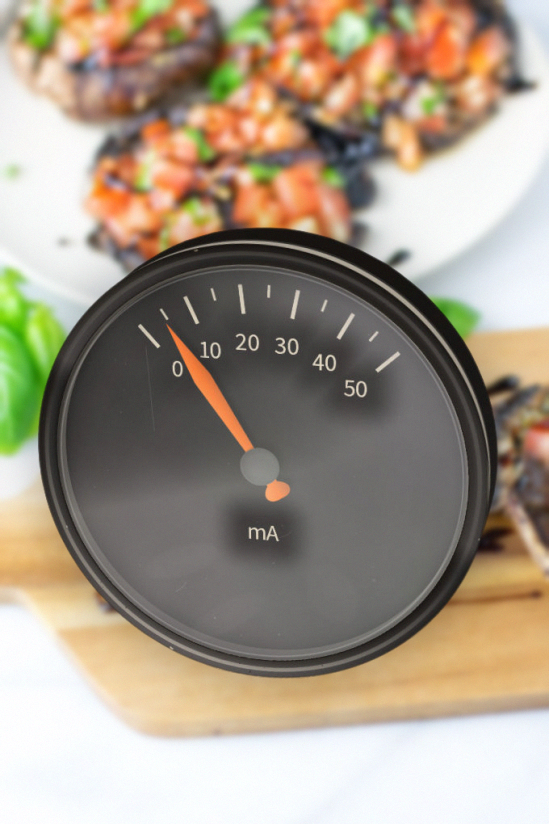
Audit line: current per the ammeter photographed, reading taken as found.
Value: 5 mA
